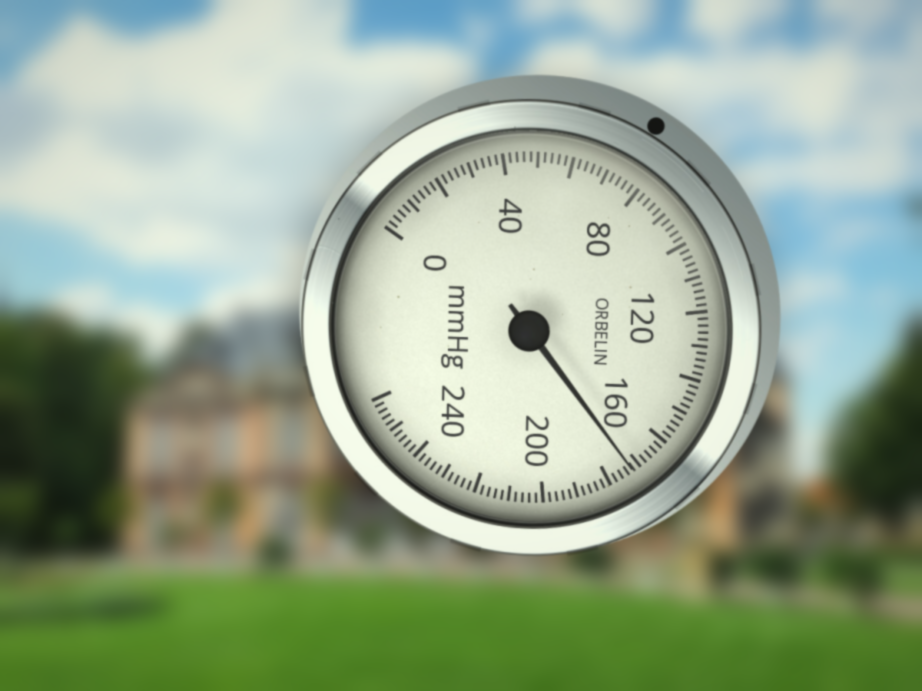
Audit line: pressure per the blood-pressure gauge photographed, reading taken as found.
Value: 172 mmHg
